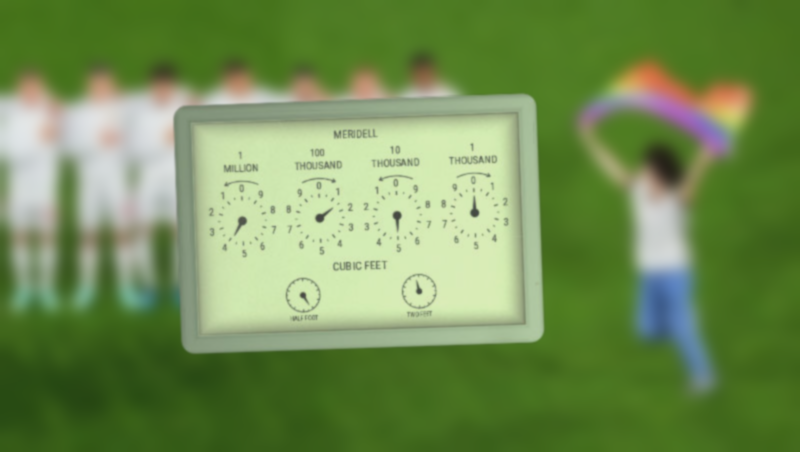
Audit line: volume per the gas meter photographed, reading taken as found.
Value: 415000 ft³
